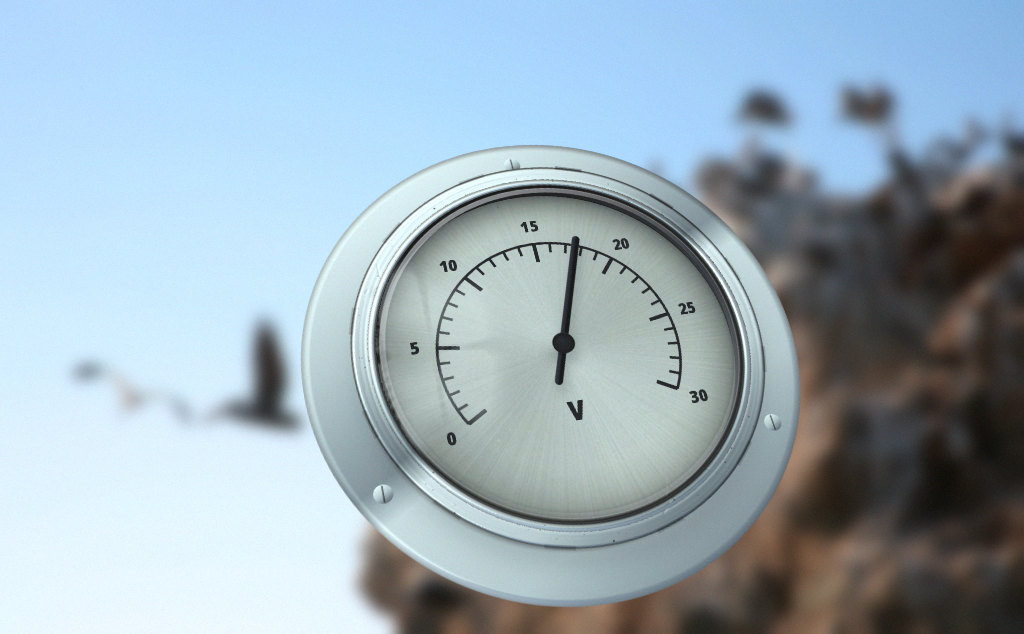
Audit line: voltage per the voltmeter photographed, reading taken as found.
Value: 17.5 V
